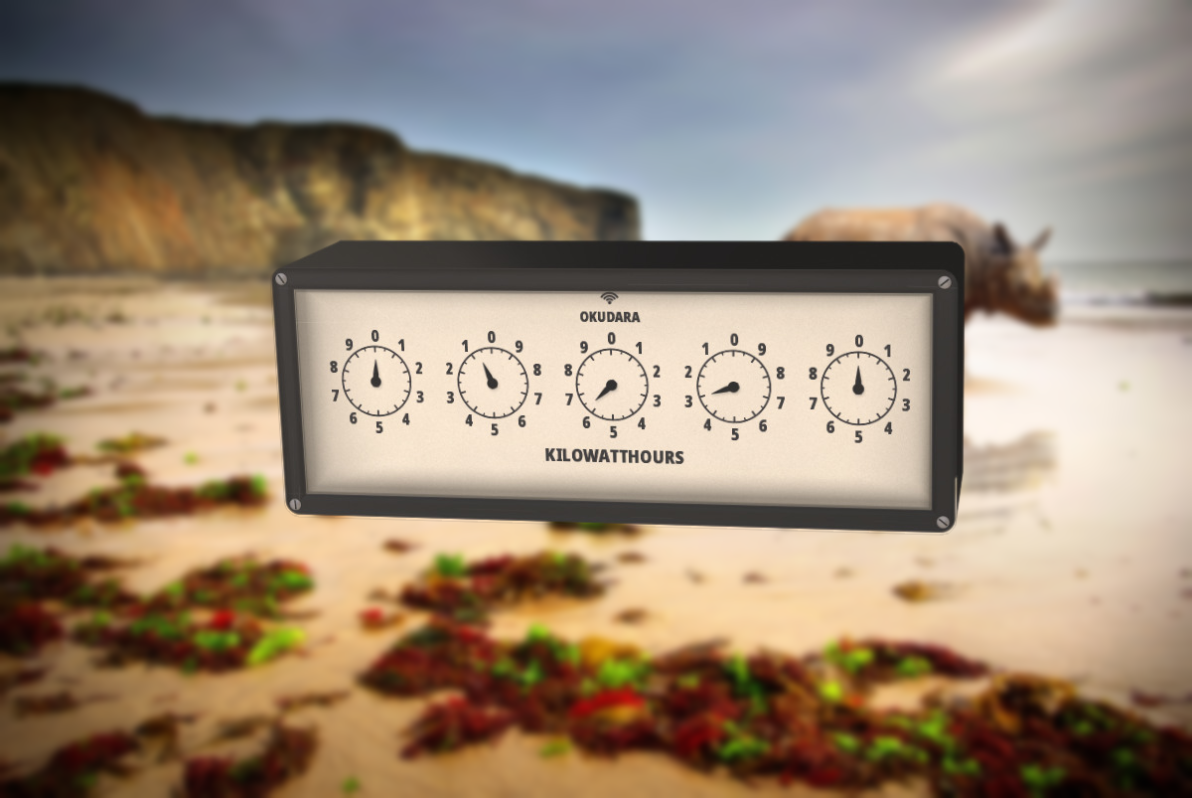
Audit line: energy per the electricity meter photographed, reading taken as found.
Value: 630 kWh
